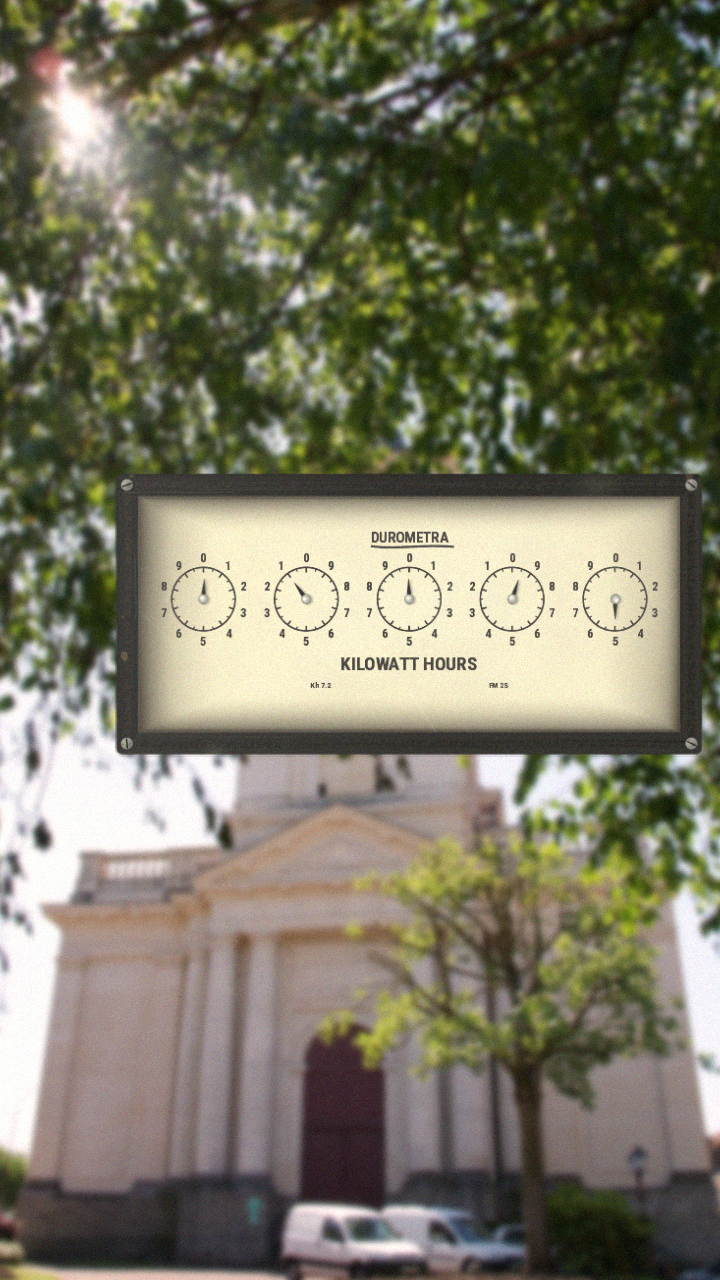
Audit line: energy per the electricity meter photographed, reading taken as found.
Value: 995 kWh
